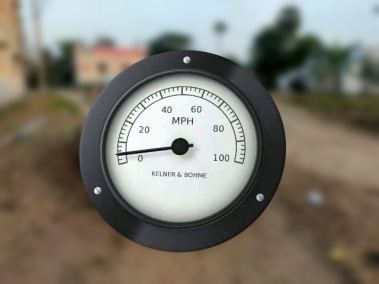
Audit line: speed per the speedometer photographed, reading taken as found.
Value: 4 mph
